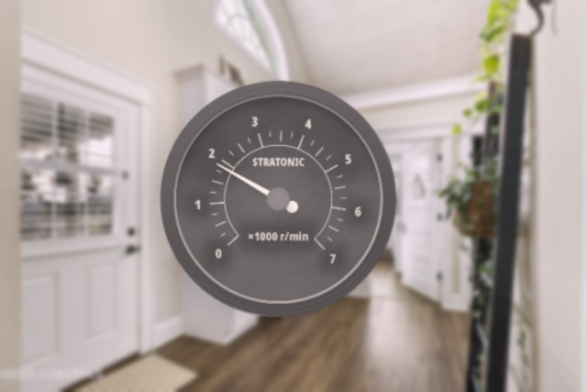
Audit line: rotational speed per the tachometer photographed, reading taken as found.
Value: 1875 rpm
